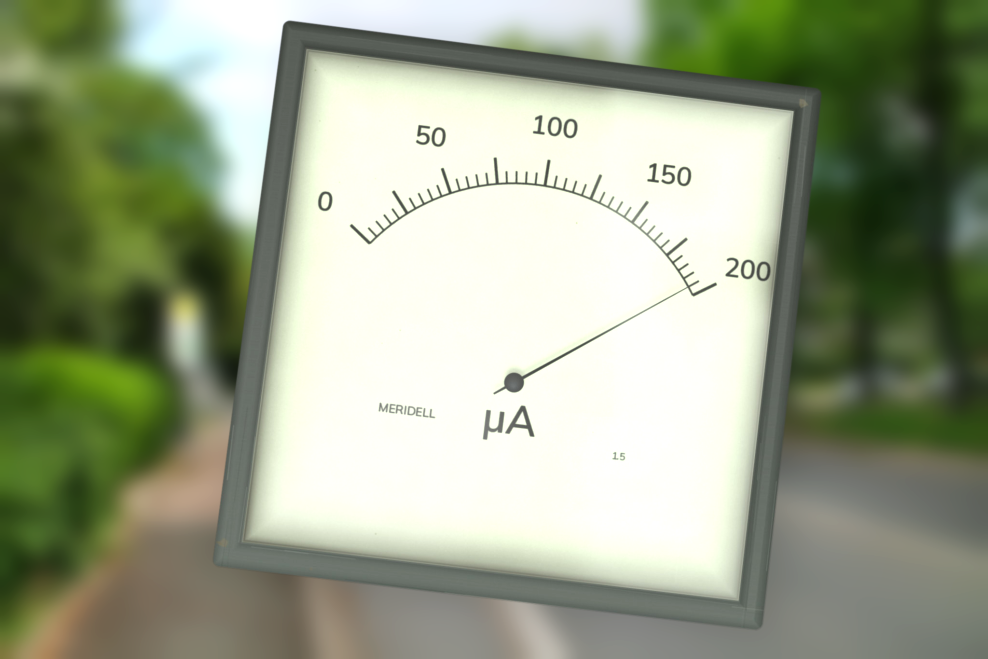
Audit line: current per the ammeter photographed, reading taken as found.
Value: 195 µA
